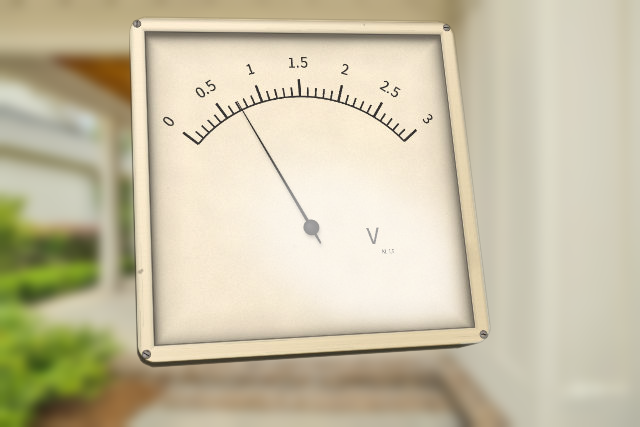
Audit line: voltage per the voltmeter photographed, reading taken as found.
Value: 0.7 V
